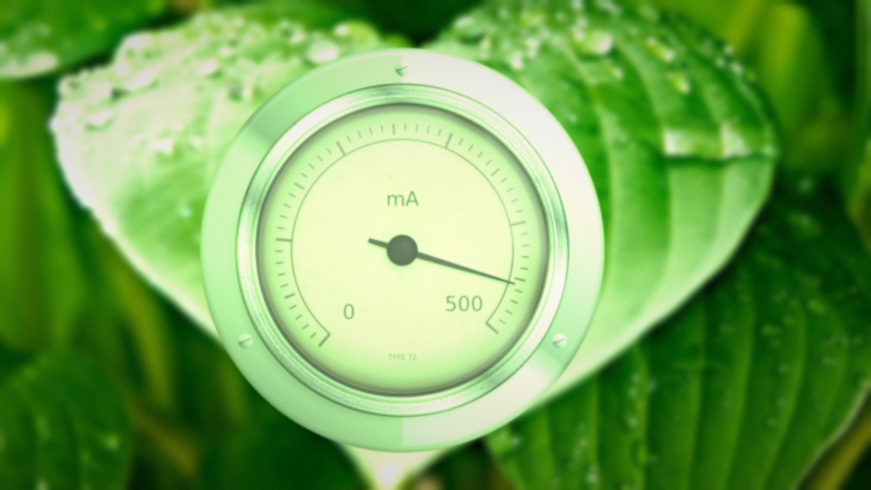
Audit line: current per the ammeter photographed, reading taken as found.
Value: 455 mA
